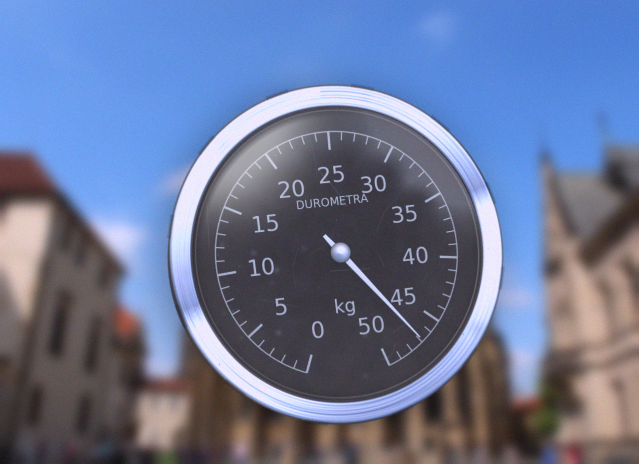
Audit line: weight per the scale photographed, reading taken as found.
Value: 47 kg
